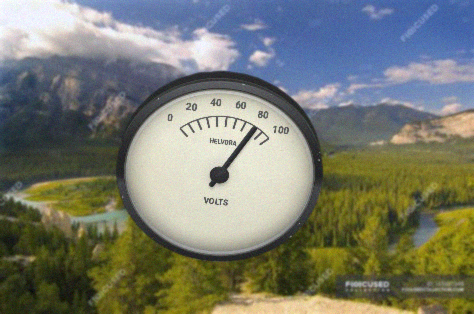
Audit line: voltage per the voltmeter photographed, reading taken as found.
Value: 80 V
